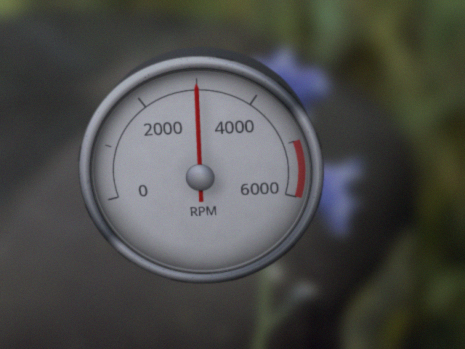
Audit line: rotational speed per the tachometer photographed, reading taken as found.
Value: 3000 rpm
